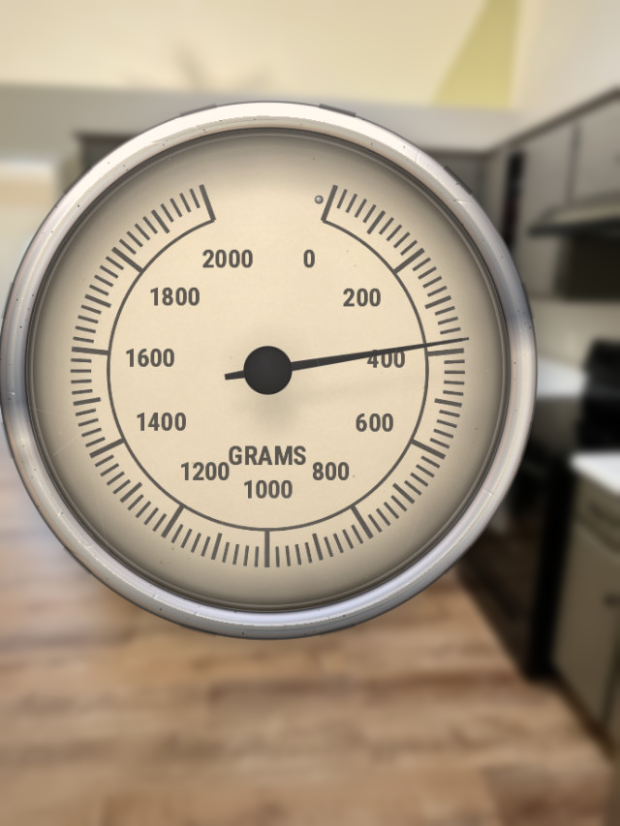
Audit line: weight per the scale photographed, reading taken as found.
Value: 380 g
